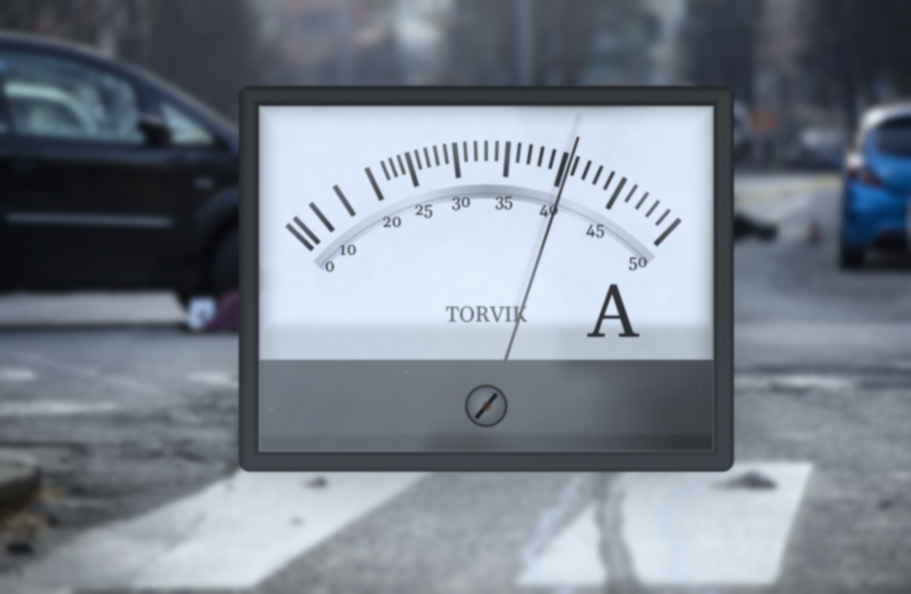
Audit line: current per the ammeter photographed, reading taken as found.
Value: 40.5 A
